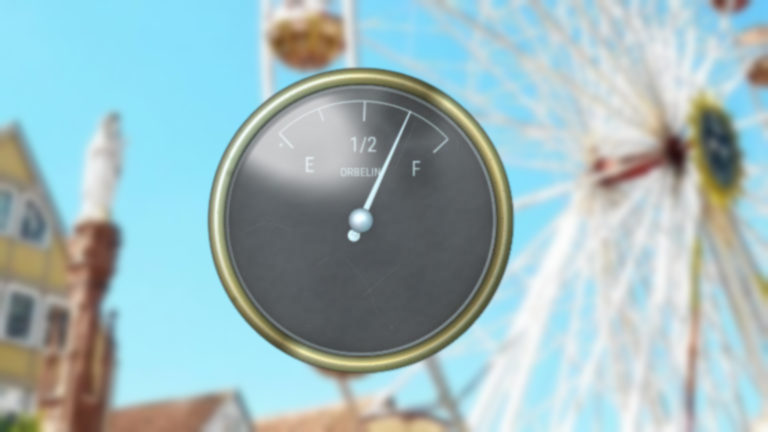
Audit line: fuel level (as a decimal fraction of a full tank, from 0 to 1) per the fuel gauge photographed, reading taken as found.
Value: 0.75
